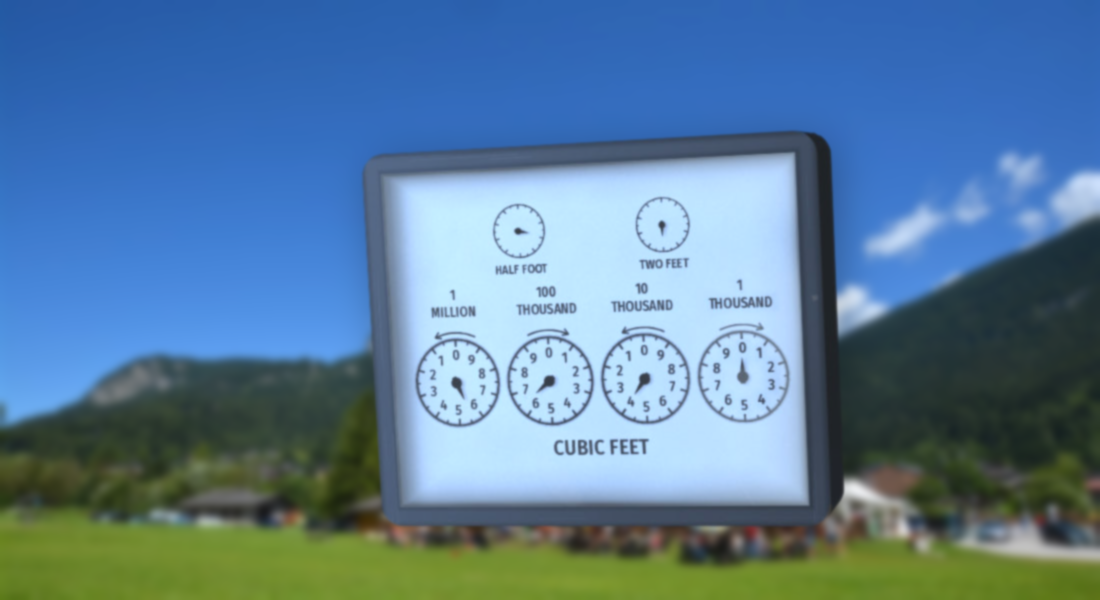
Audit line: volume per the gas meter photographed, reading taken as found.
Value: 564000 ft³
